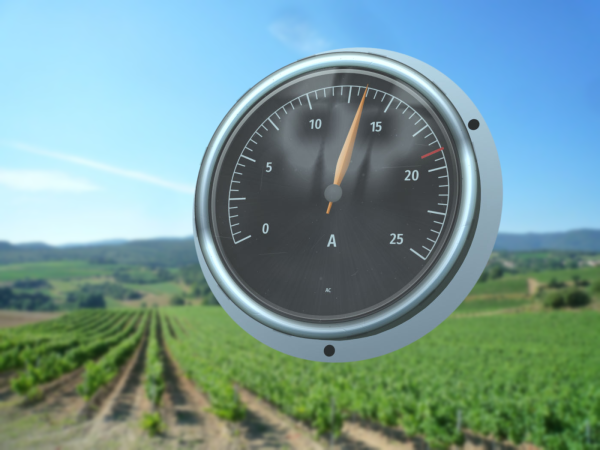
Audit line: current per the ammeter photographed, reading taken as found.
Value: 13.5 A
